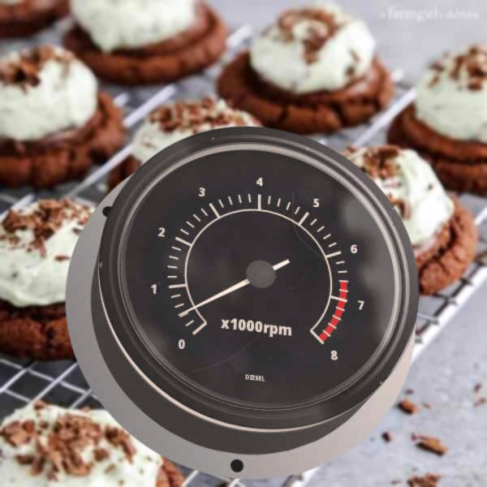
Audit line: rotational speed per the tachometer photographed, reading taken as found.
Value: 400 rpm
